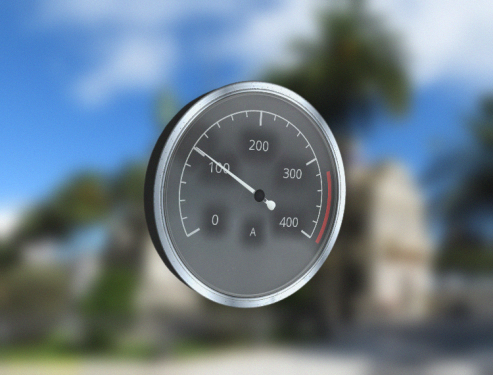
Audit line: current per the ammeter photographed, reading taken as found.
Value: 100 A
